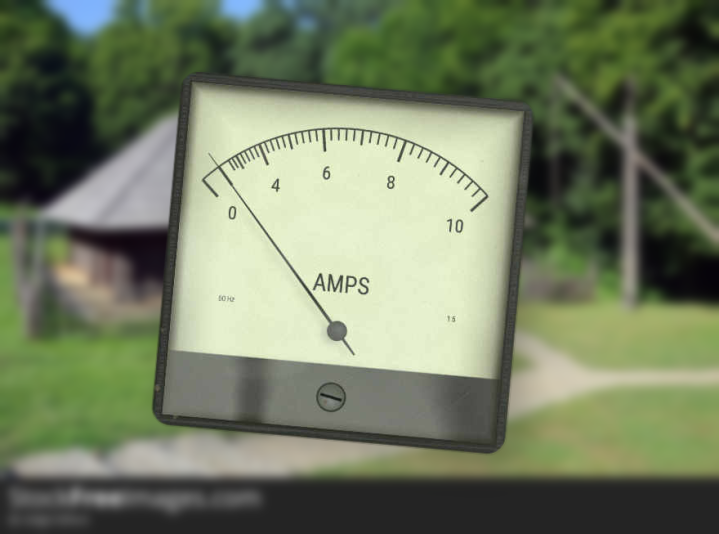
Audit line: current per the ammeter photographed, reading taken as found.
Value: 2 A
